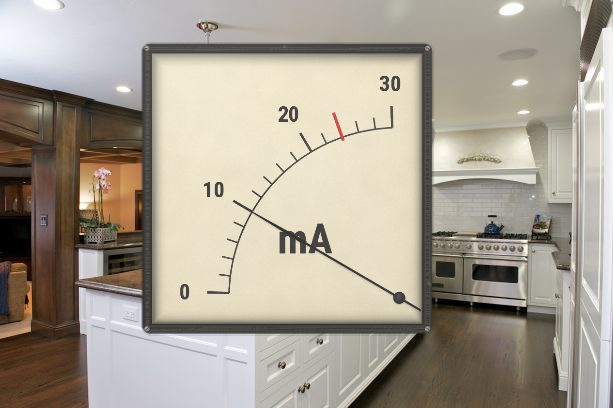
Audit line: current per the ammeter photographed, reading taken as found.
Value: 10 mA
